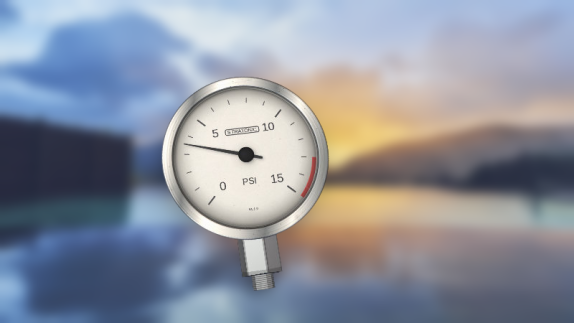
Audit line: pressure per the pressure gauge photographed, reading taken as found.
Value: 3.5 psi
